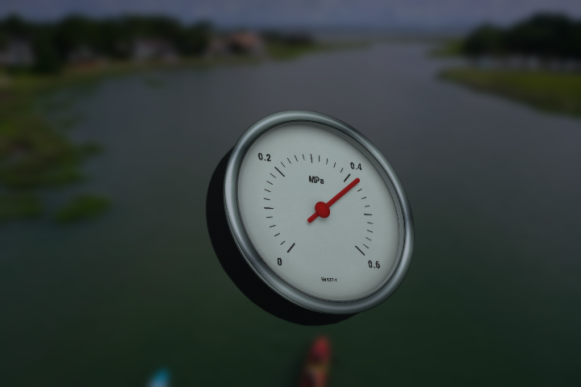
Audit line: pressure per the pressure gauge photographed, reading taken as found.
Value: 0.42 MPa
